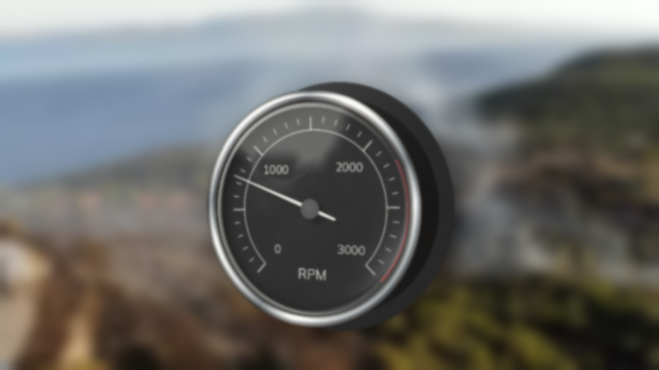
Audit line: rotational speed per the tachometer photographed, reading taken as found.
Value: 750 rpm
